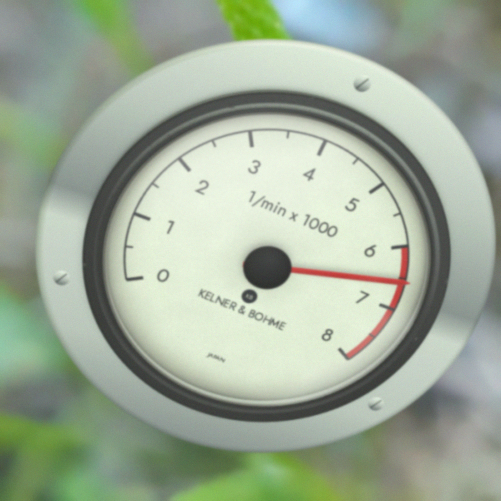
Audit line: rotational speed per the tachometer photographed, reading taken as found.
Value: 6500 rpm
